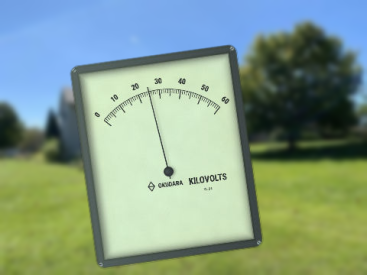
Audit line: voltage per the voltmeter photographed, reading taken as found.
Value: 25 kV
